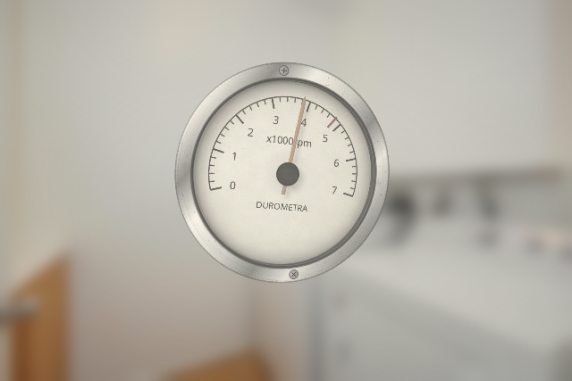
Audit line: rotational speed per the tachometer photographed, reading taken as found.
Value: 3800 rpm
